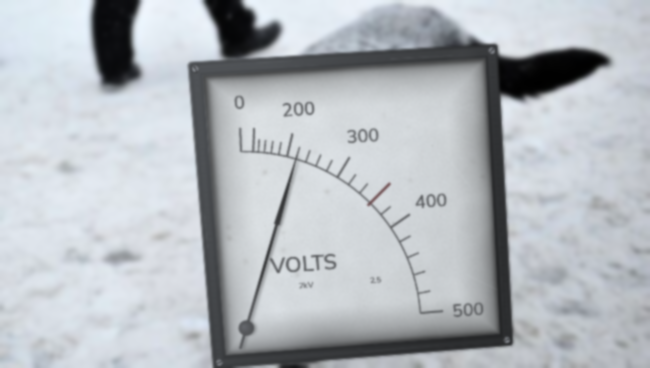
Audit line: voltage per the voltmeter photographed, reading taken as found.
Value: 220 V
